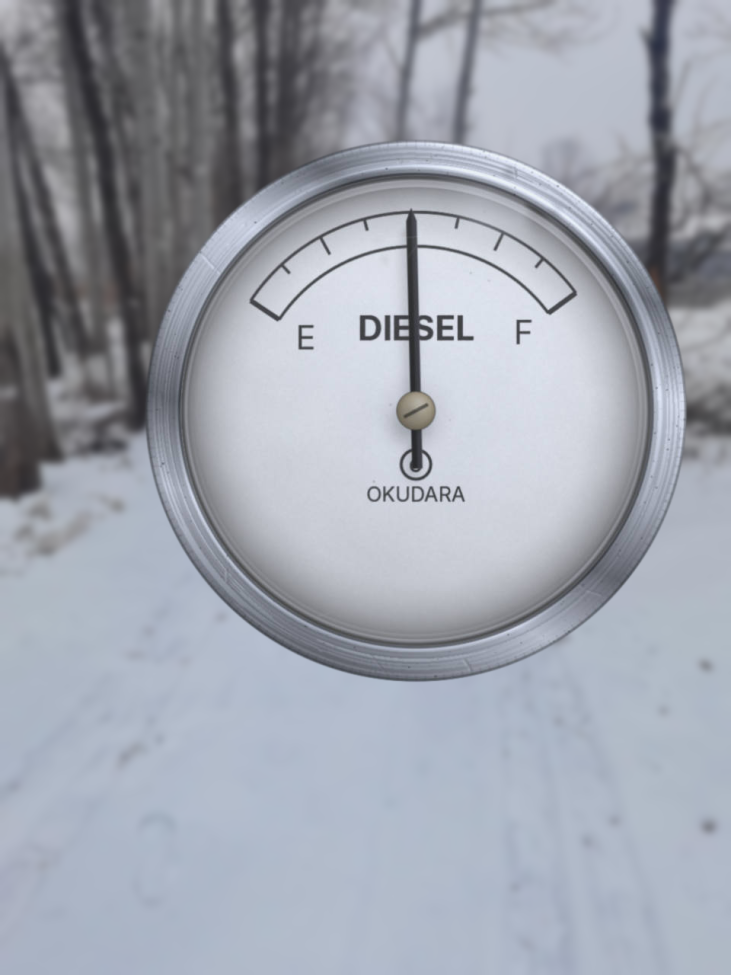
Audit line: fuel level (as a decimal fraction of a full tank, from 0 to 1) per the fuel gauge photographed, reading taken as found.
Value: 0.5
